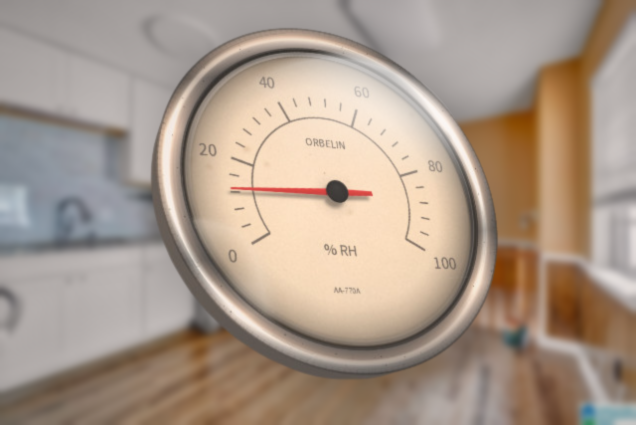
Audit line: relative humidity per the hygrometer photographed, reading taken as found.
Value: 12 %
